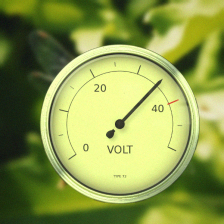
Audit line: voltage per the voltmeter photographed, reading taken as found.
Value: 35 V
